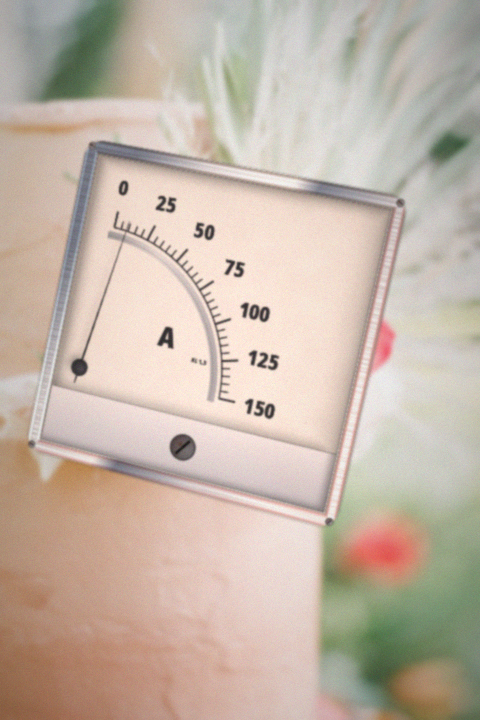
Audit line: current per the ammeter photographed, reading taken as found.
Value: 10 A
